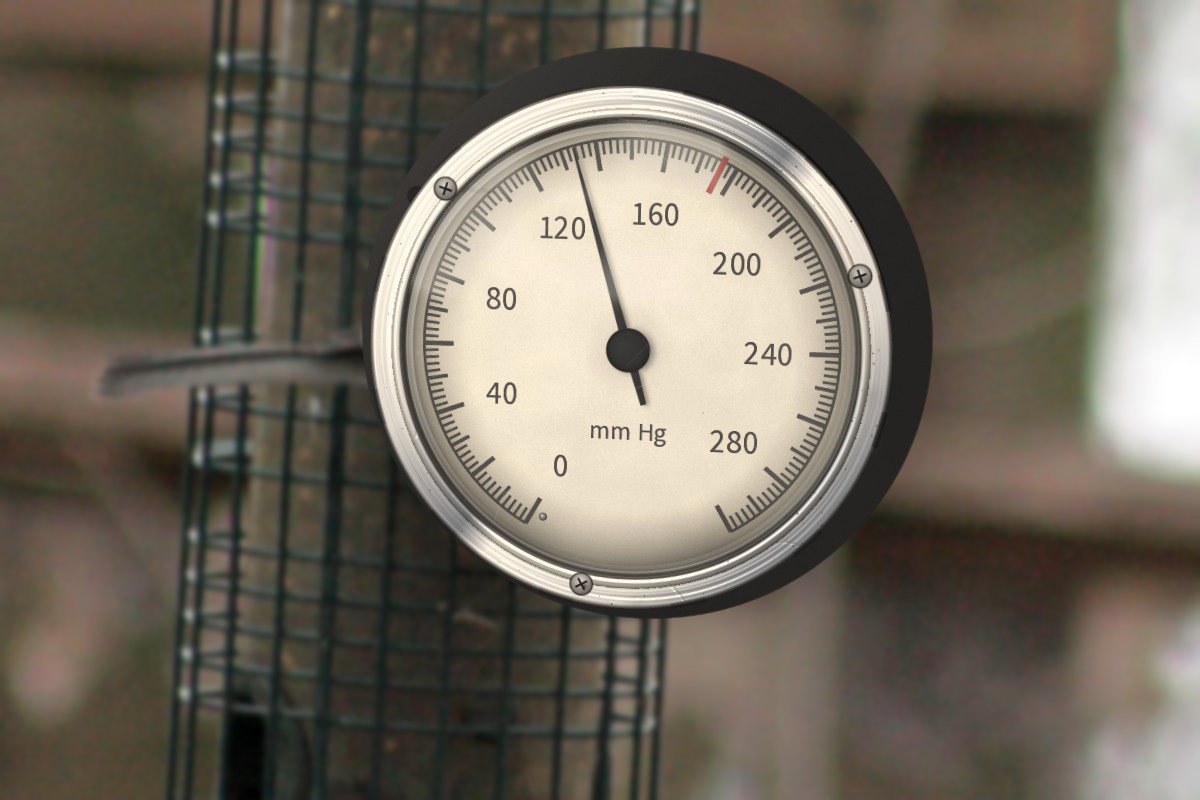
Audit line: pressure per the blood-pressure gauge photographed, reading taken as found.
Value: 134 mmHg
